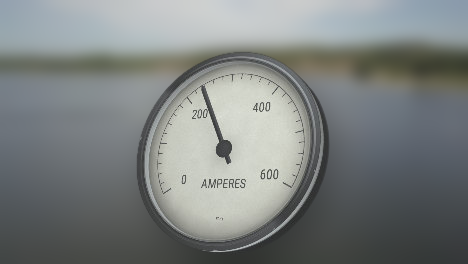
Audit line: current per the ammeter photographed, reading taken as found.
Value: 240 A
